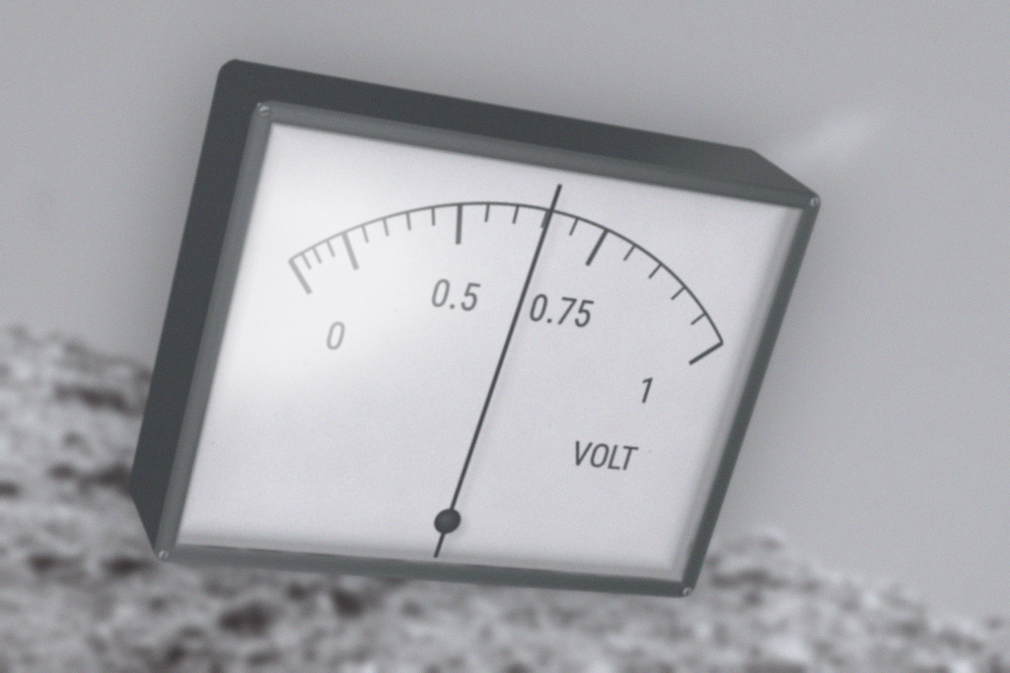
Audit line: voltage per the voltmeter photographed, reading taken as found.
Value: 0.65 V
